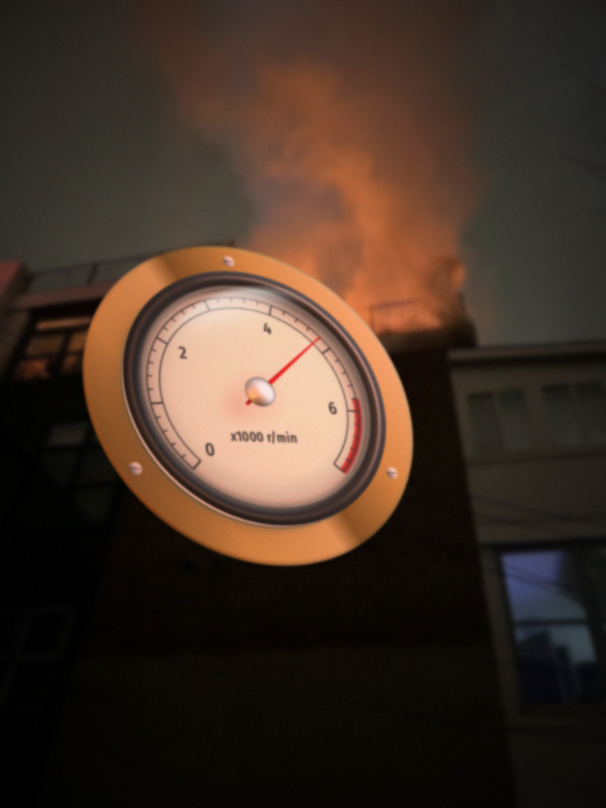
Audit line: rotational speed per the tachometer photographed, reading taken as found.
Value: 4800 rpm
